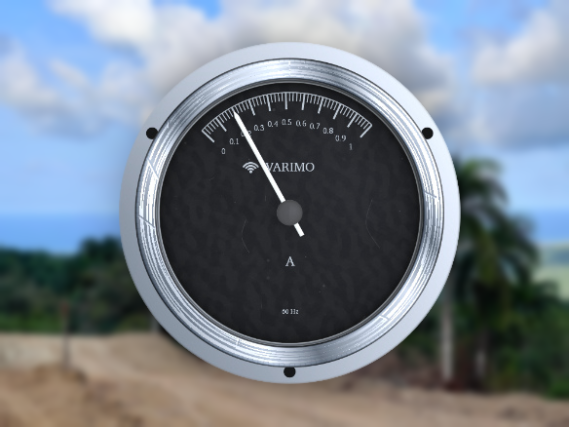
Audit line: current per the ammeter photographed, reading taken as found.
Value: 0.2 A
